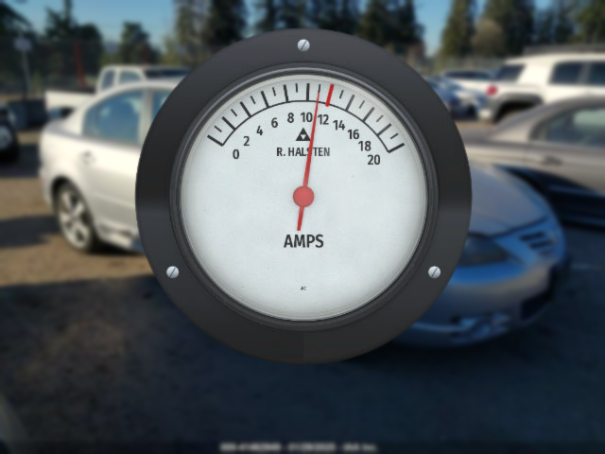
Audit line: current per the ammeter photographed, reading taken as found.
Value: 11 A
